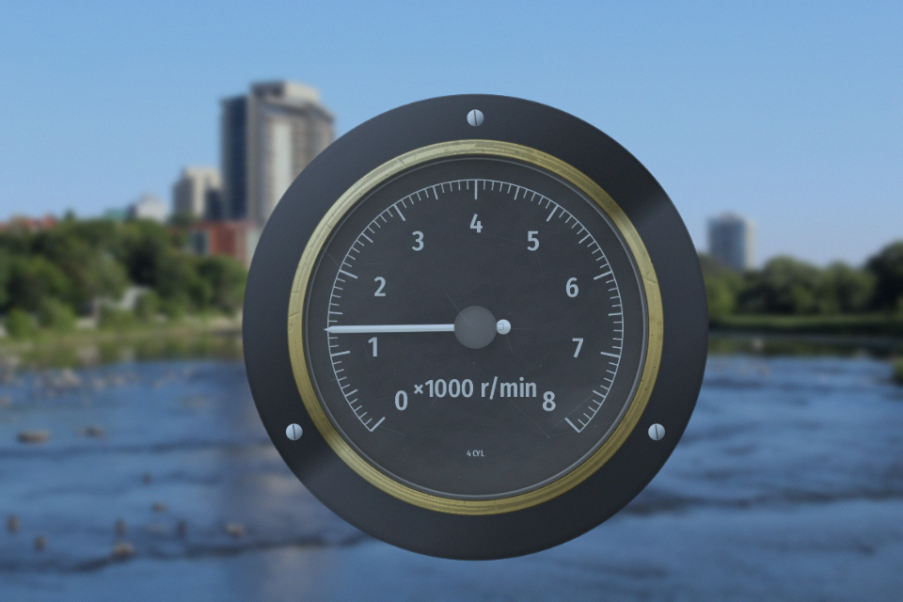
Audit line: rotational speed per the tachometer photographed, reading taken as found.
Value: 1300 rpm
